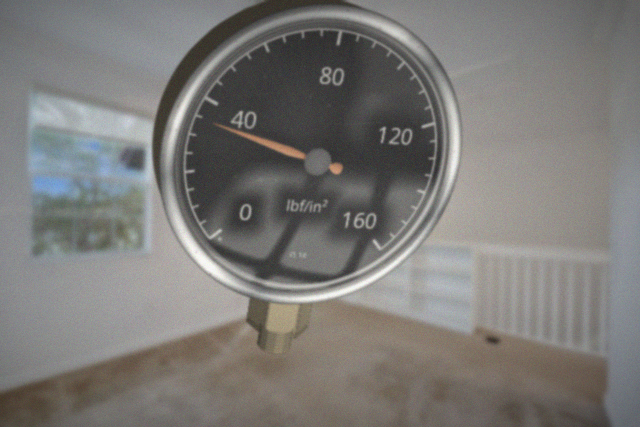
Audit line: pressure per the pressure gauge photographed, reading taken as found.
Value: 35 psi
